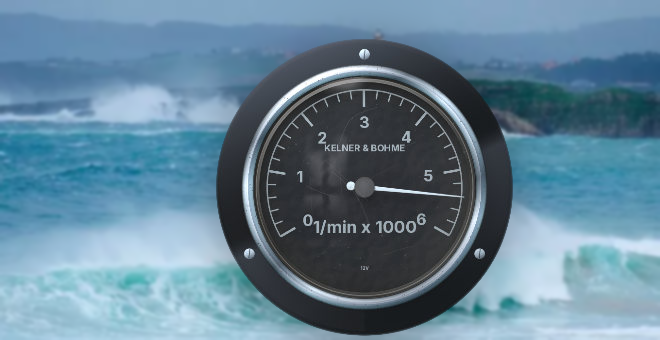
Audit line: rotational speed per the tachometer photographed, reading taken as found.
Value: 5400 rpm
